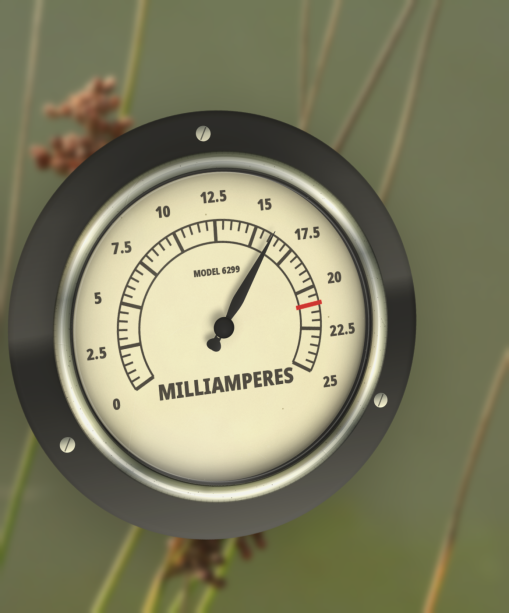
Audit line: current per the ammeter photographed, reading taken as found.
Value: 16 mA
